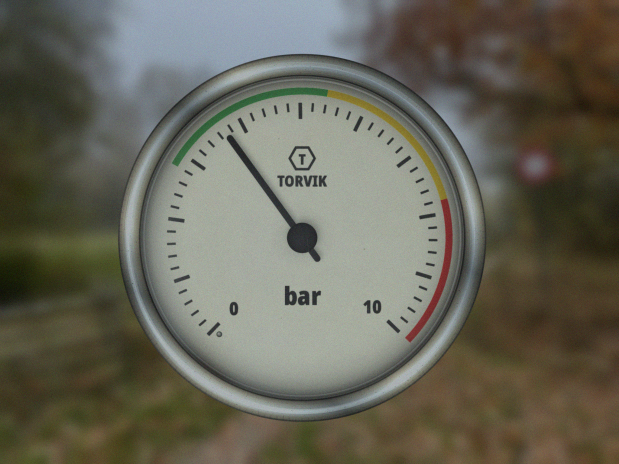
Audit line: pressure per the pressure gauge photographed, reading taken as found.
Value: 3.7 bar
